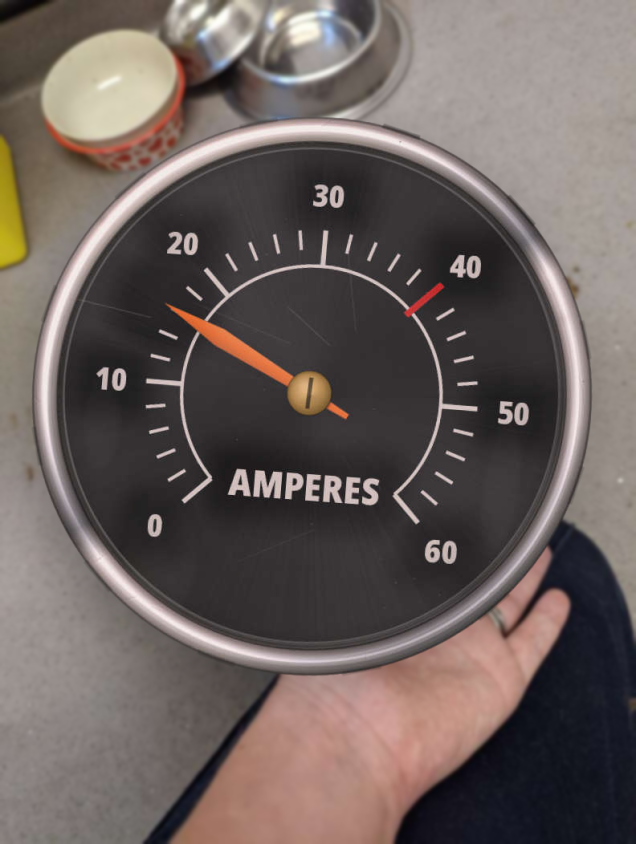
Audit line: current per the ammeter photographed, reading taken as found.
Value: 16 A
